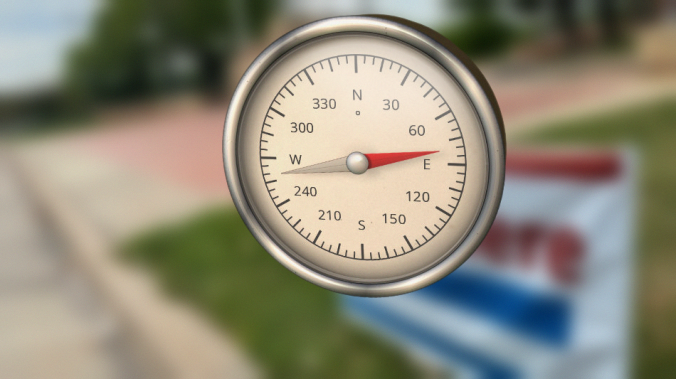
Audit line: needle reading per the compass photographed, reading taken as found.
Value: 80 °
